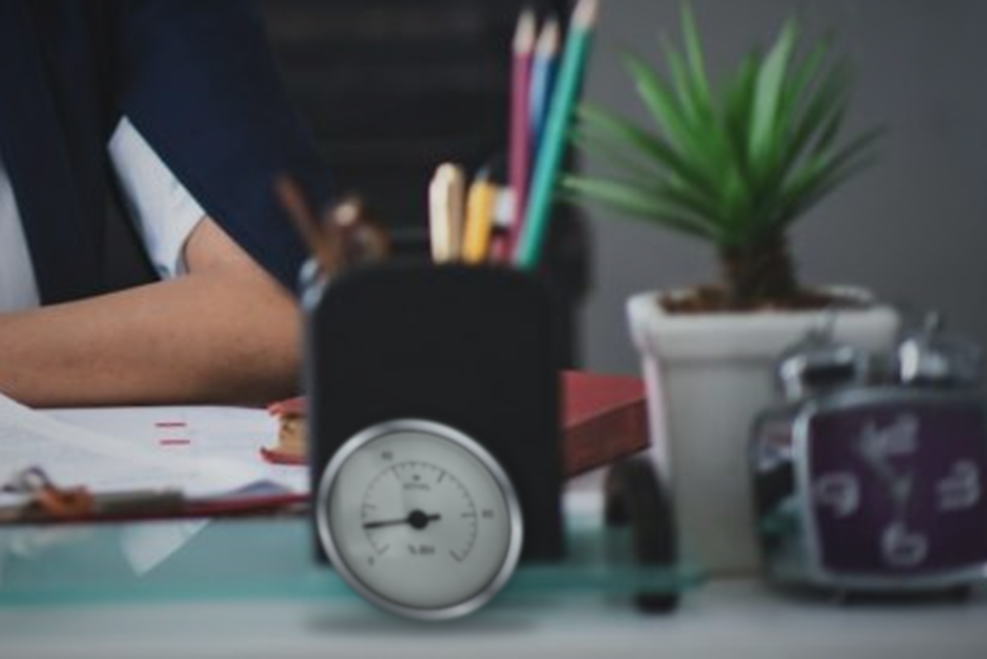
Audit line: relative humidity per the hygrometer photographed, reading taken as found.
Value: 12 %
